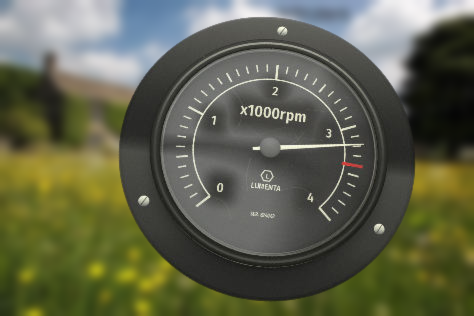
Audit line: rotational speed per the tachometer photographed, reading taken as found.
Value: 3200 rpm
